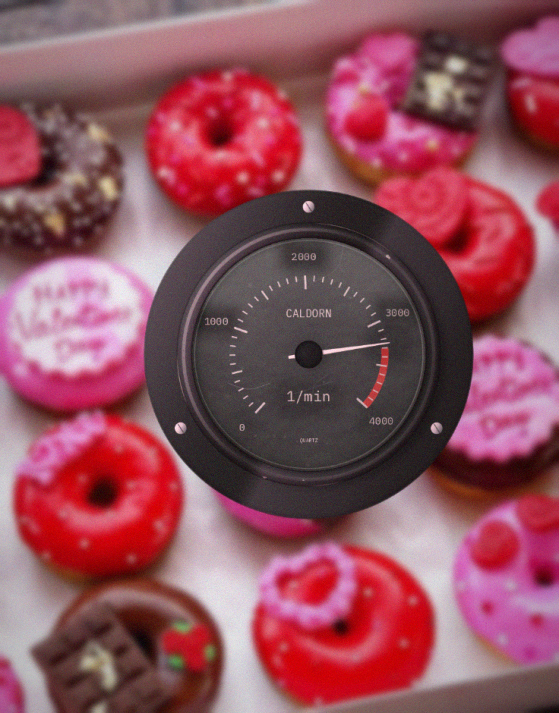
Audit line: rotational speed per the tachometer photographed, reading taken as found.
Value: 3250 rpm
